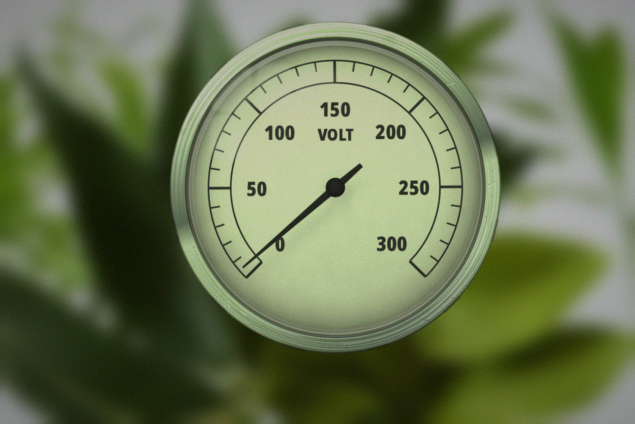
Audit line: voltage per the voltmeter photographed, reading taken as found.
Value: 5 V
